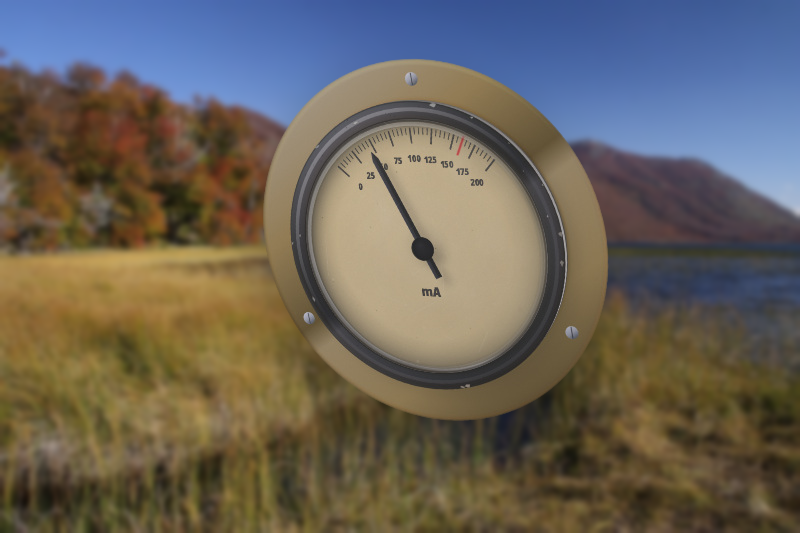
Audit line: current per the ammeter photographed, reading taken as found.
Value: 50 mA
